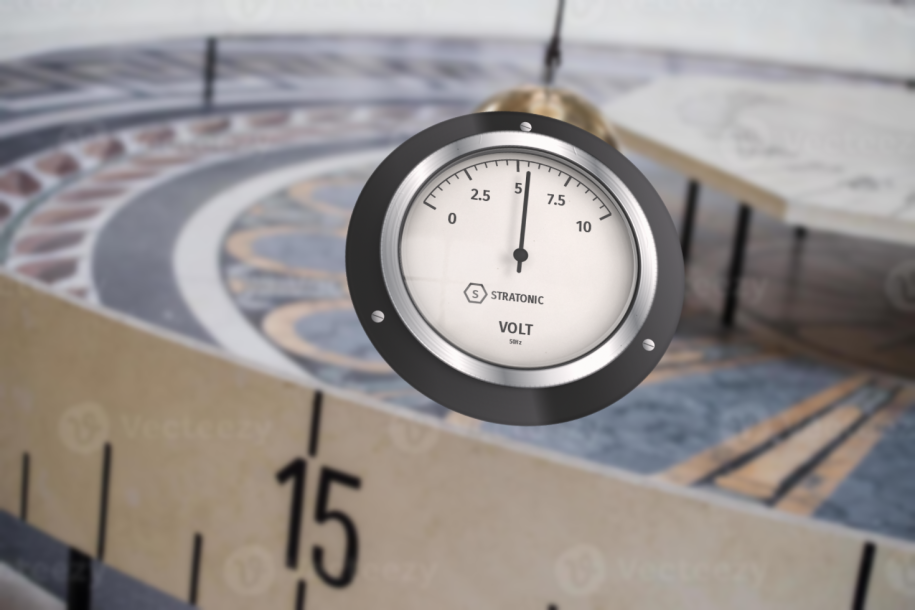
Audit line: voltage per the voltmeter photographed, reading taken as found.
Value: 5.5 V
